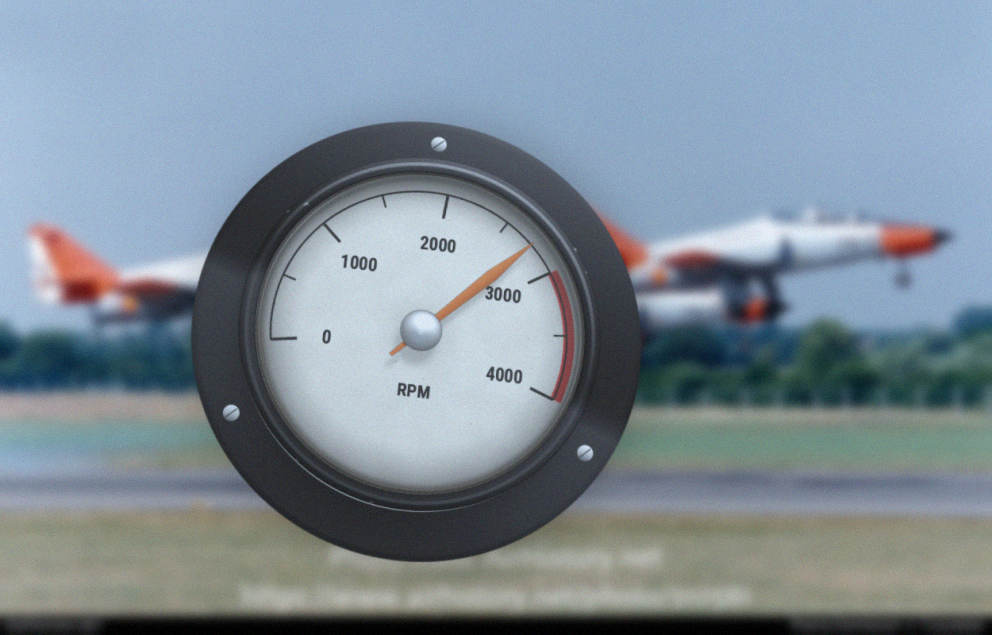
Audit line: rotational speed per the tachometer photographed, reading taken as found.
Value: 2750 rpm
